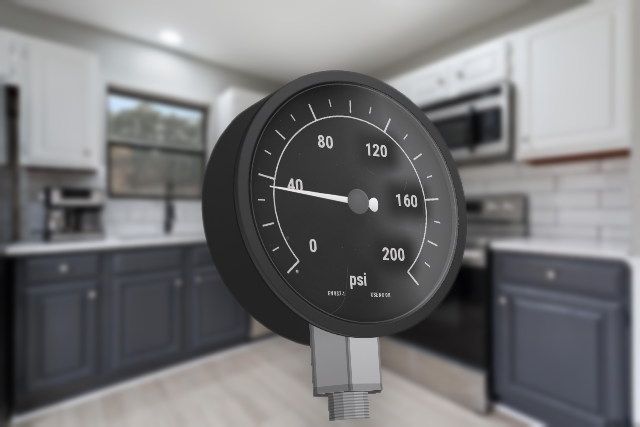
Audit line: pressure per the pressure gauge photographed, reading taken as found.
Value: 35 psi
